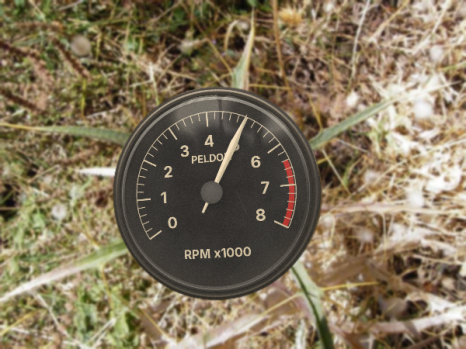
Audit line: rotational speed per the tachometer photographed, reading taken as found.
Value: 5000 rpm
